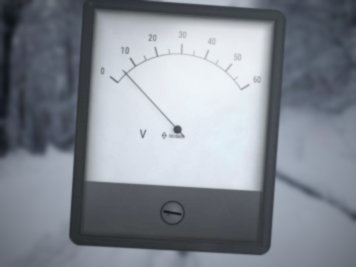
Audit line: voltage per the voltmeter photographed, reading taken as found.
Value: 5 V
